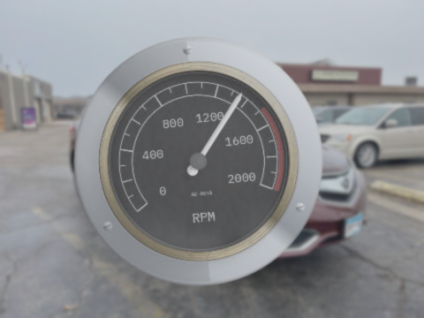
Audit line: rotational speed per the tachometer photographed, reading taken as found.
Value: 1350 rpm
